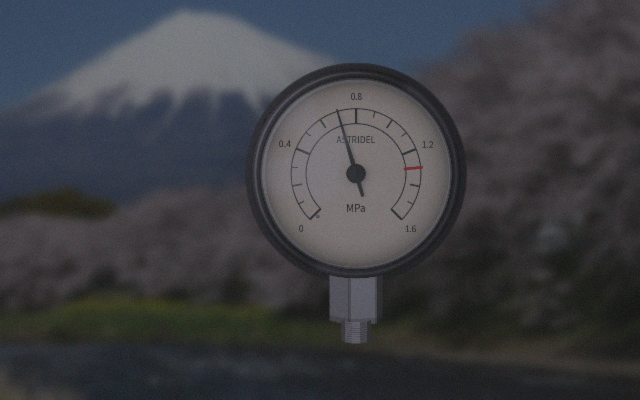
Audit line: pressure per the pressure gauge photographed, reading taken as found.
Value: 0.7 MPa
